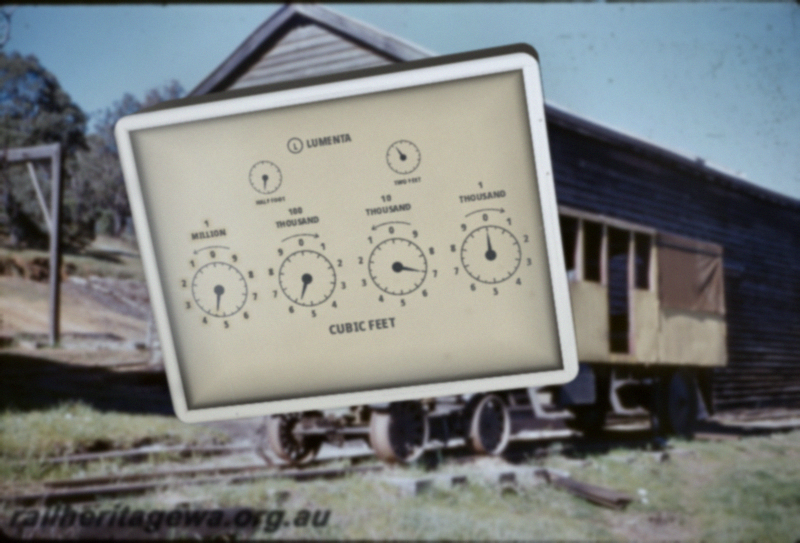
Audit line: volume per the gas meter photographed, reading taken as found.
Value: 457000 ft³
